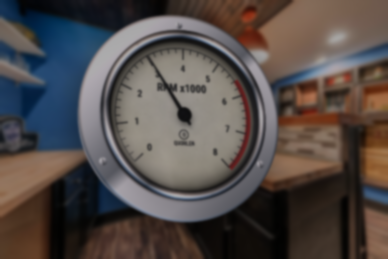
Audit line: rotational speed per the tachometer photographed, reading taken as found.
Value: 3000 rpm
